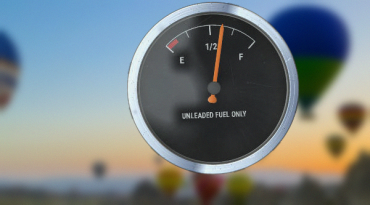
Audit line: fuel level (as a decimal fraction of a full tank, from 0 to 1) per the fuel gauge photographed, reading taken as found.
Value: 0.625
